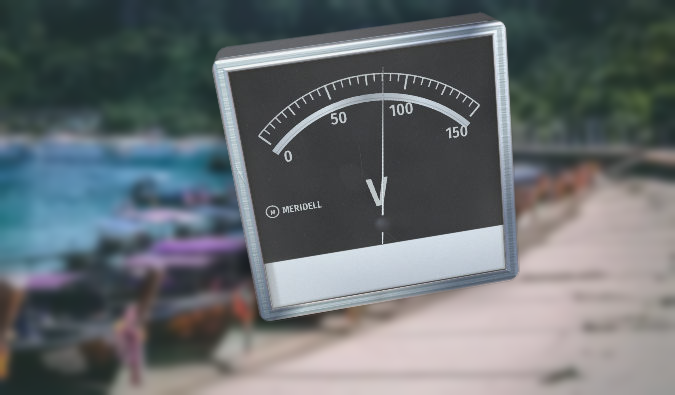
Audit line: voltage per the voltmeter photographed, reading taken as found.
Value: 85 V
